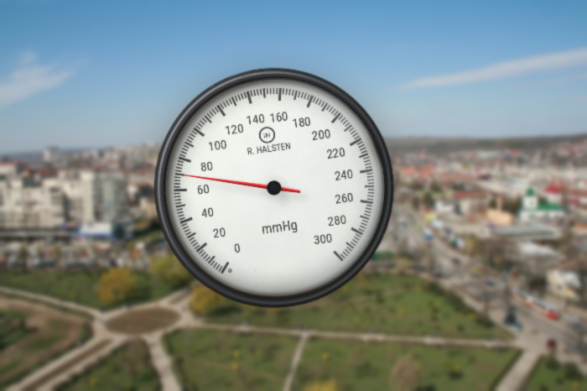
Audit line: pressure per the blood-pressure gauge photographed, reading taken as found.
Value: 70 mmHg
